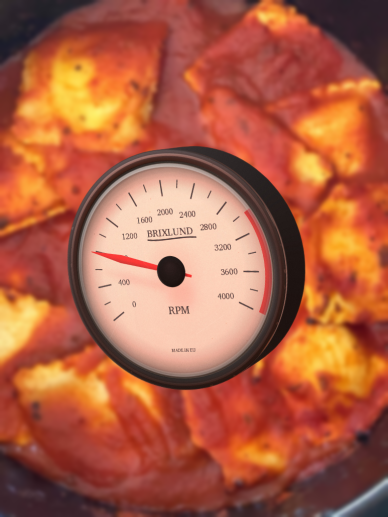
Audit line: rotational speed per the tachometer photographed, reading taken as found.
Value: 800 rpm
